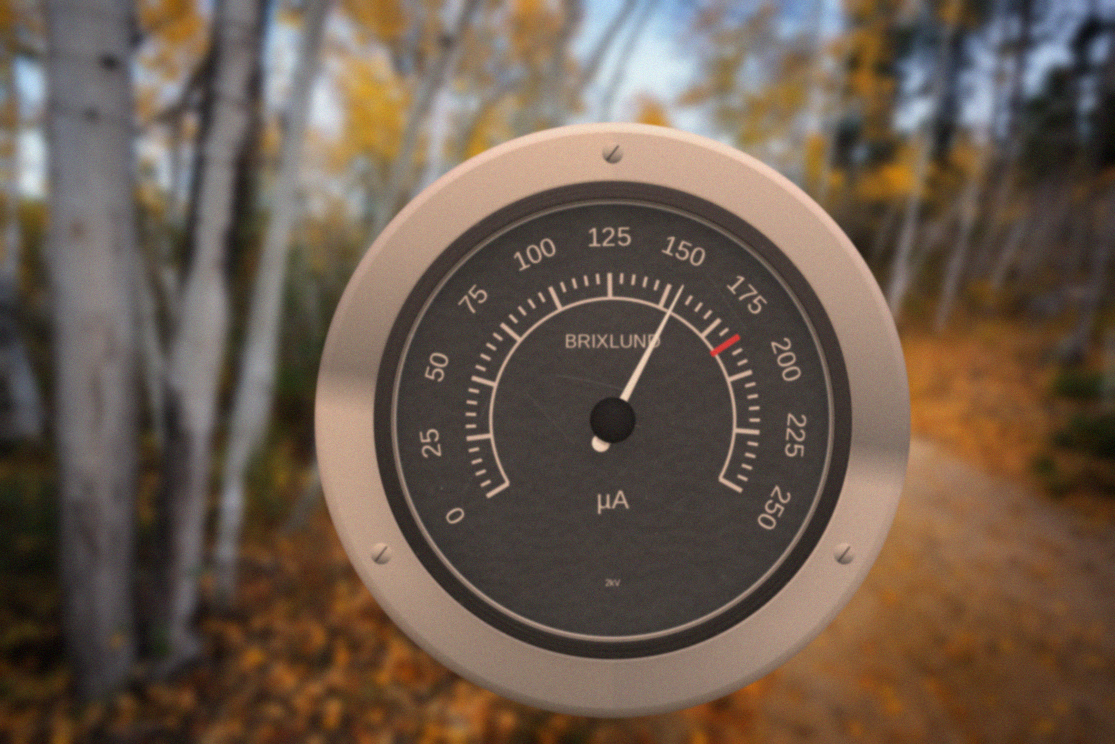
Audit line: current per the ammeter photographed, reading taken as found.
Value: 155 µA
